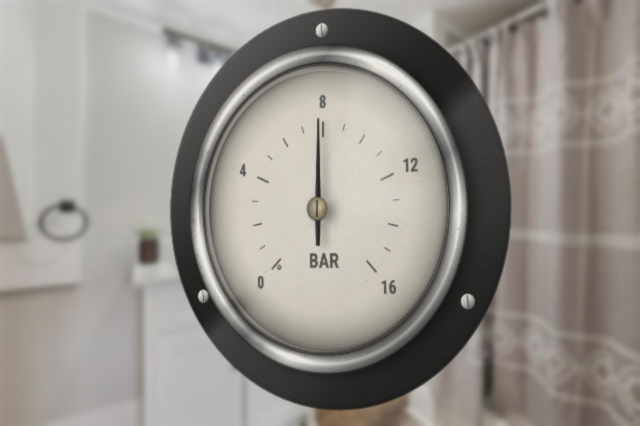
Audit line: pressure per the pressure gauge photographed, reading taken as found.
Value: 8 bar
